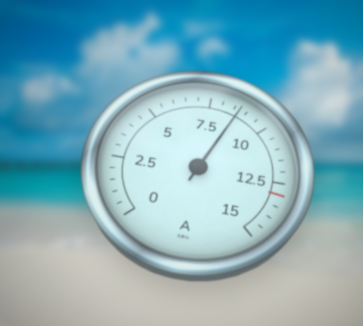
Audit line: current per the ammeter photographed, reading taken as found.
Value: 8.75 A
